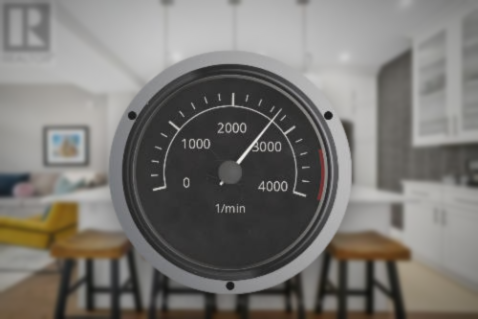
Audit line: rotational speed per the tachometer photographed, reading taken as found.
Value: 2700 rpm
